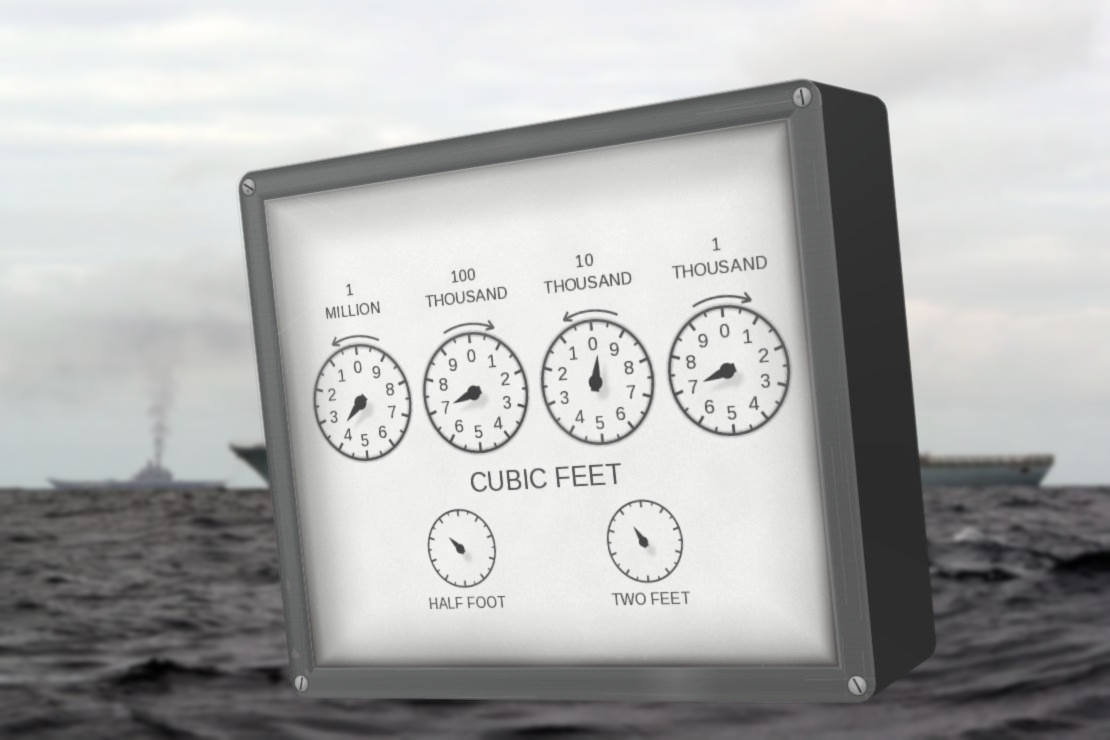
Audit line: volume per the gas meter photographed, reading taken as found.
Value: 369700 ft³
